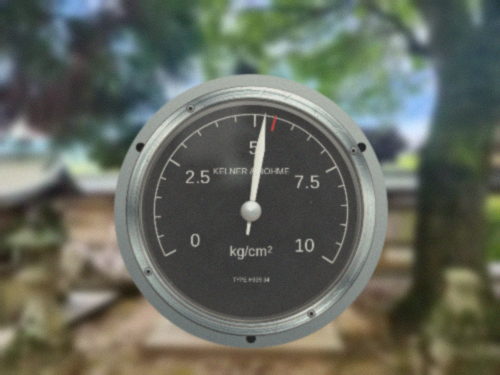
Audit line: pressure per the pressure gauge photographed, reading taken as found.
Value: 5.25 kg/cm²
